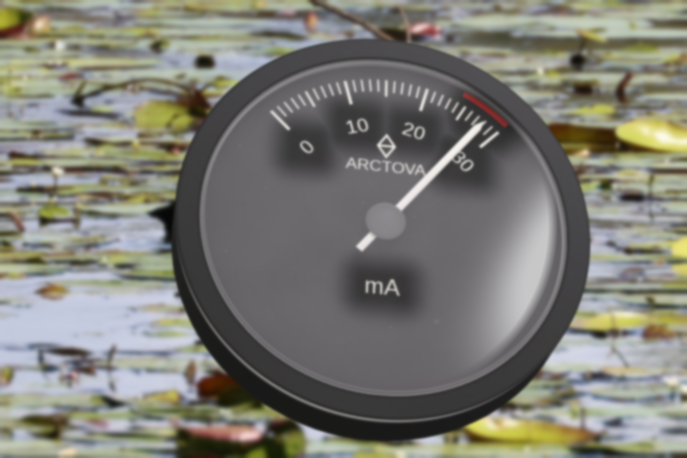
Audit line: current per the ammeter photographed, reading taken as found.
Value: 28 mA
